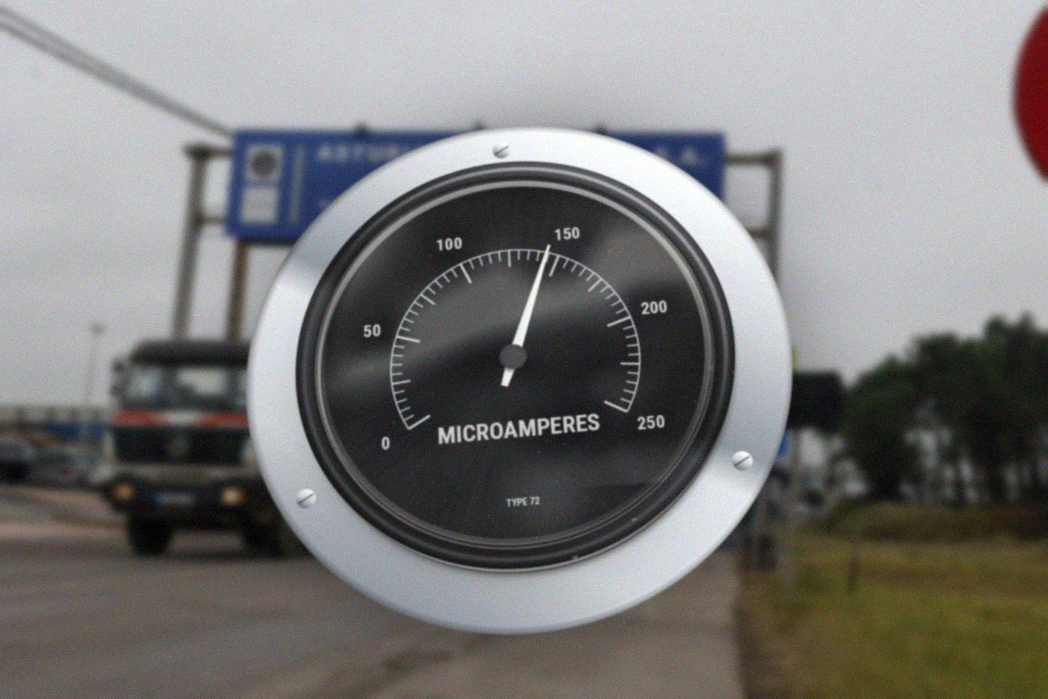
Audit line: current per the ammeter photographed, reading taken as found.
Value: 145 µA
